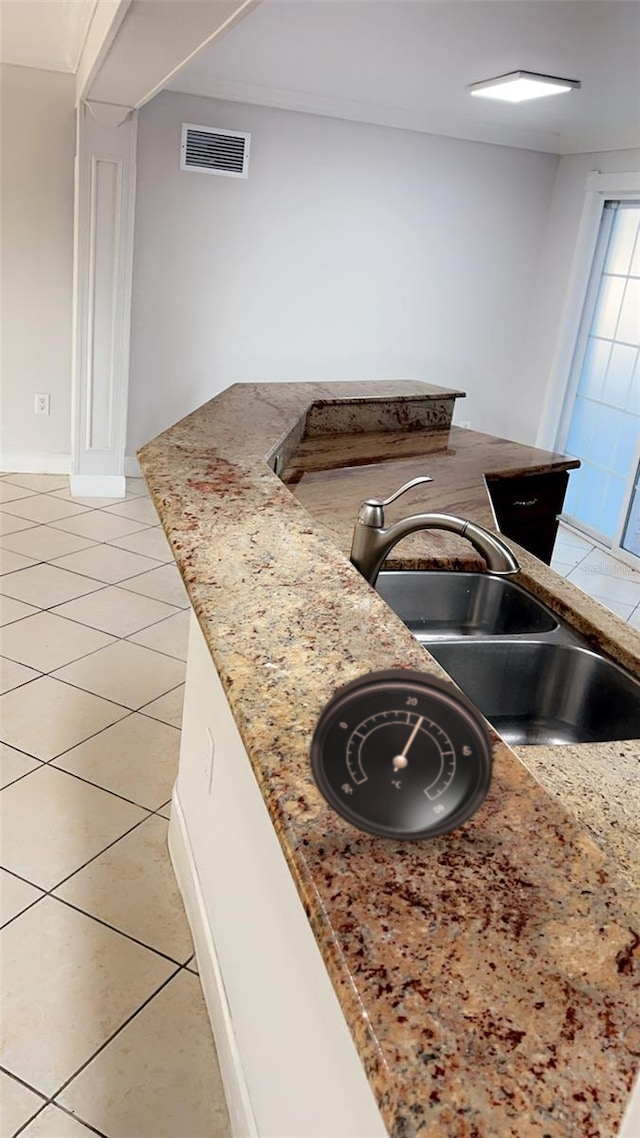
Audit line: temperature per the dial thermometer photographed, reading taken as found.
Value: 24 °C
